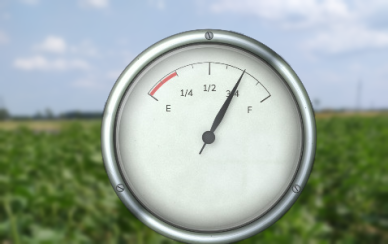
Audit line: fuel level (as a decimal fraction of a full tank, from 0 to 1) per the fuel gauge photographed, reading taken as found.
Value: 0.75
